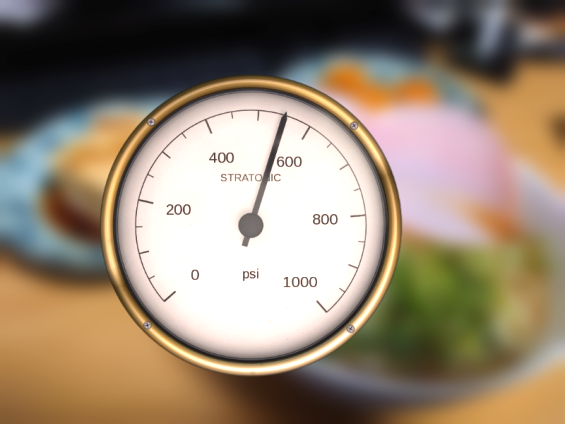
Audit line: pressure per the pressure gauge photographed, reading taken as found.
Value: 550 psi
